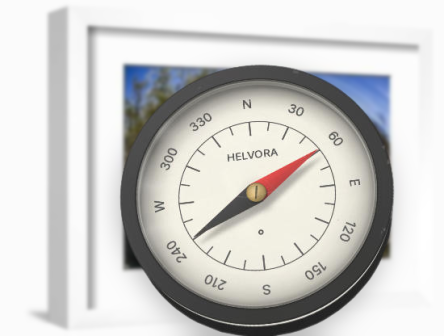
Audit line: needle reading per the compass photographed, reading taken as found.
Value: 60 °
